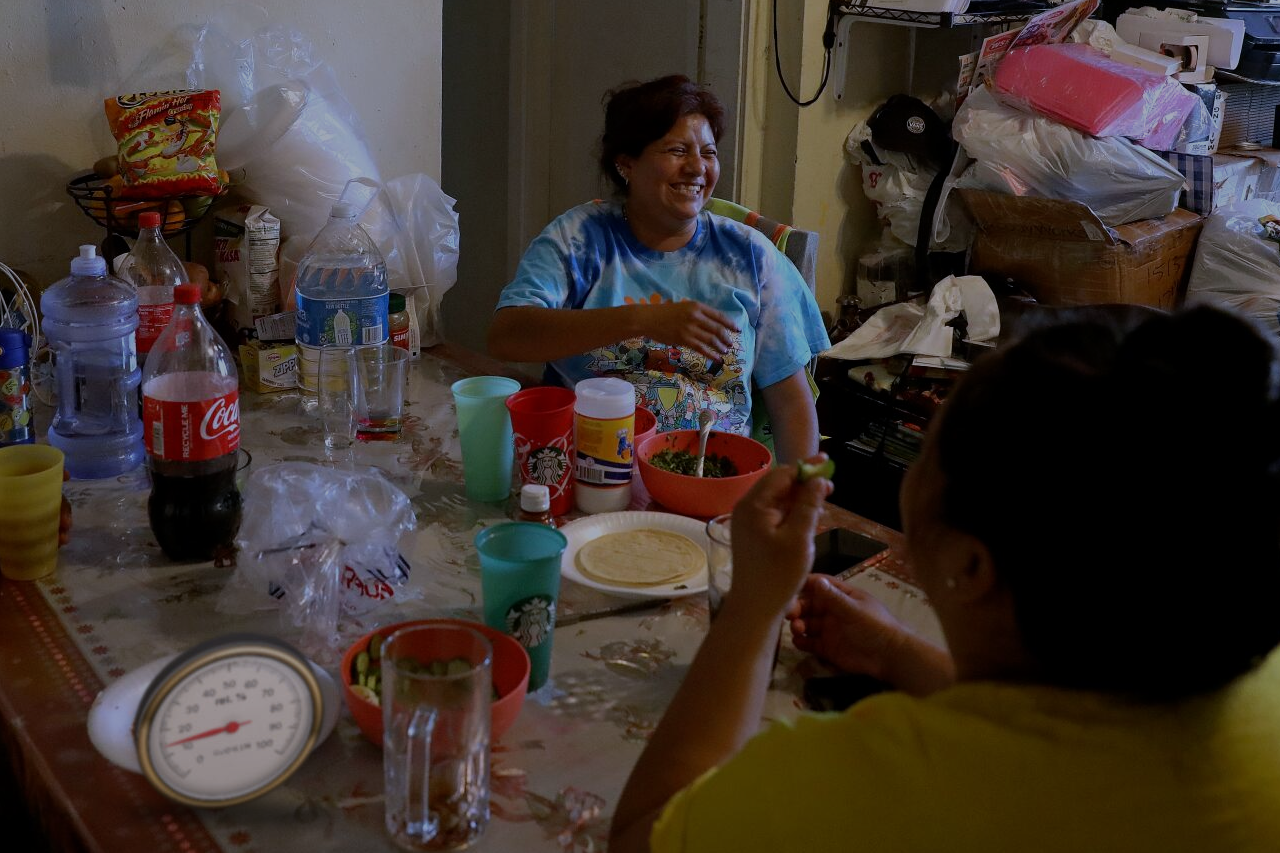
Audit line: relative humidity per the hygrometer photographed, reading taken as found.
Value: 15 %
